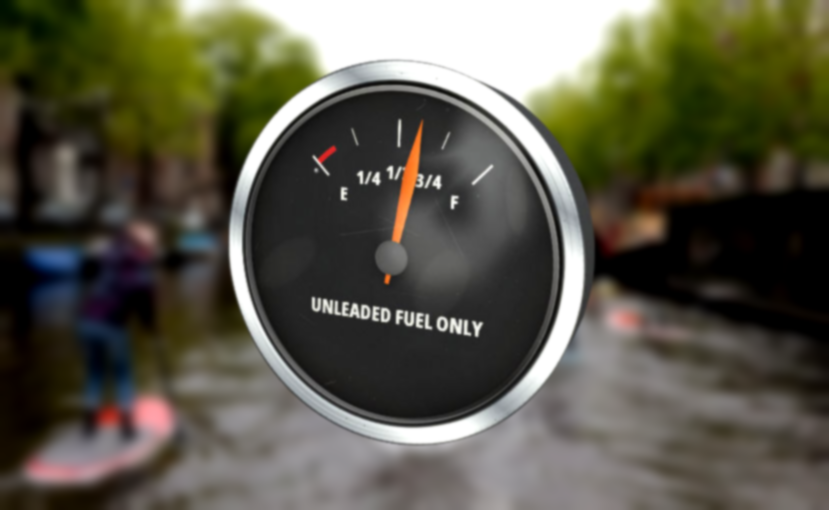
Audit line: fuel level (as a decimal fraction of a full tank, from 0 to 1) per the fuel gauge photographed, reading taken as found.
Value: 0.625
